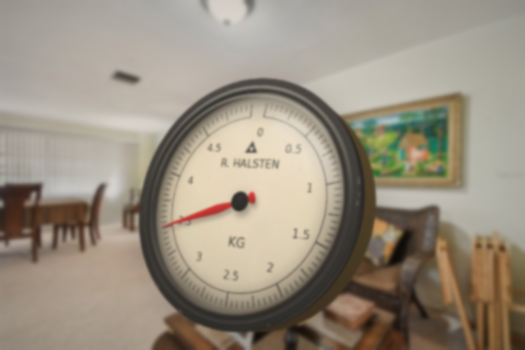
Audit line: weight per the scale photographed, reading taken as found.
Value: 3.5 kg
